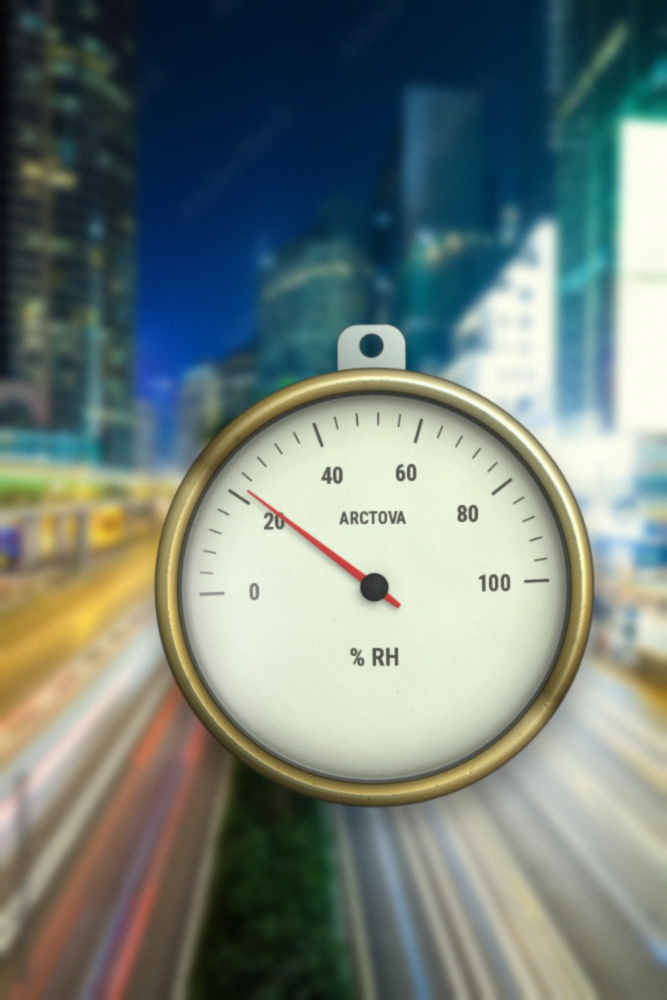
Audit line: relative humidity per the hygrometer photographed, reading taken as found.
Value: 22 %
